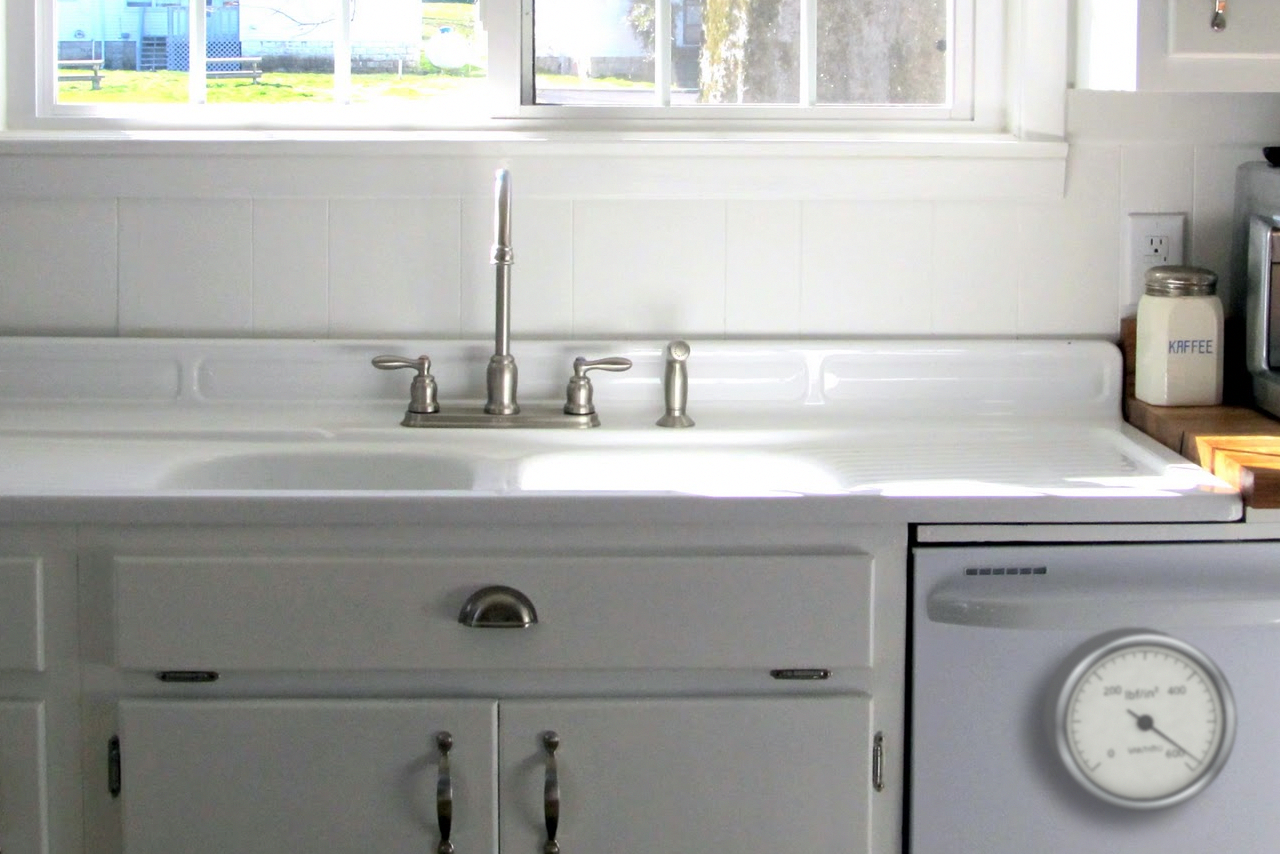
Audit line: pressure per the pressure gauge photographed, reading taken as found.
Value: 580 psi
